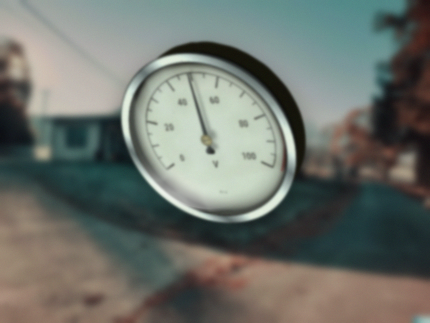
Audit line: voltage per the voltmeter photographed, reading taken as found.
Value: 50 V
